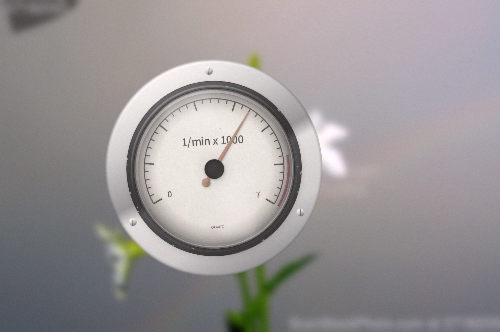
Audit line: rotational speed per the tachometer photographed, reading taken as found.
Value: 4400 rpm
